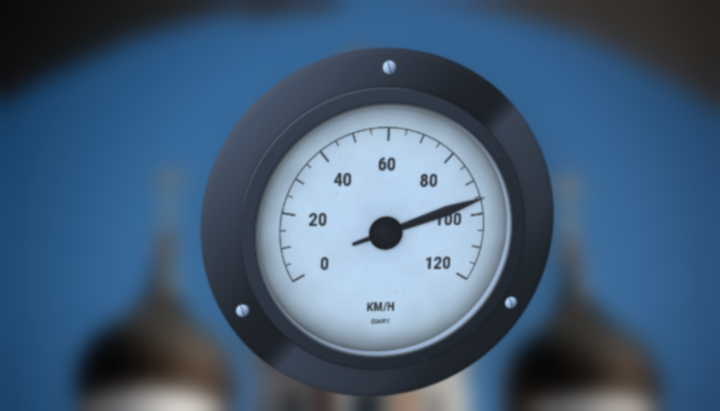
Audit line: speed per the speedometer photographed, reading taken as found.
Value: 95 km/h
